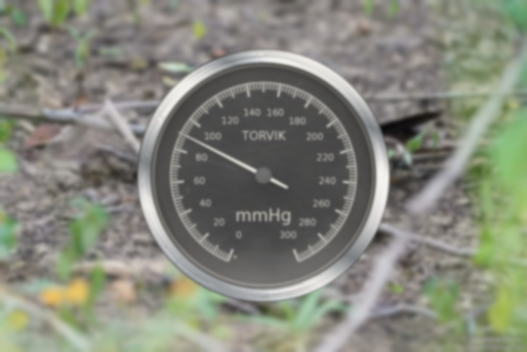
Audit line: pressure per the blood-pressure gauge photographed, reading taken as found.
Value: 90 mmHg
